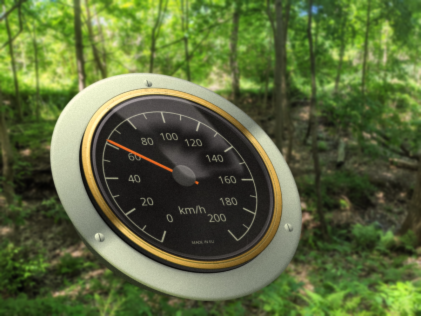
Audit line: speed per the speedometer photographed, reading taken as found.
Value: 60 km/h
